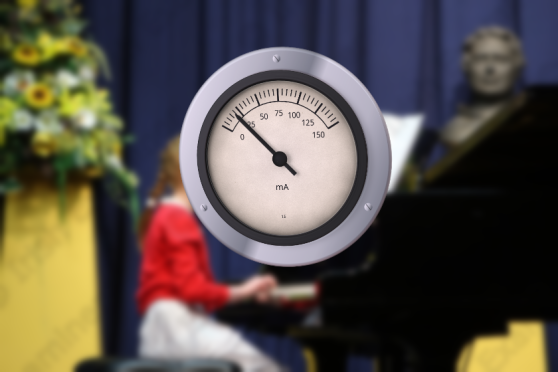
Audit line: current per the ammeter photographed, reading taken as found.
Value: 20 mA
